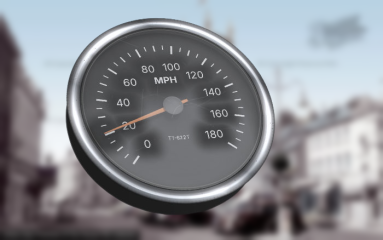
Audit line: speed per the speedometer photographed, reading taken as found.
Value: 20 mph
